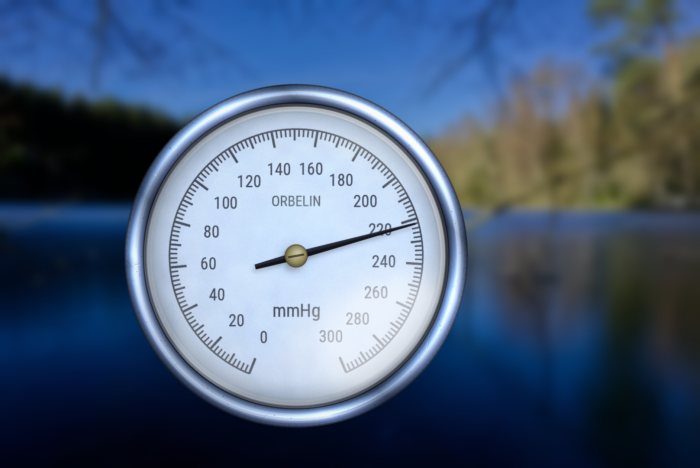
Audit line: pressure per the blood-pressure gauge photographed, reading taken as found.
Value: 222 mmHg
